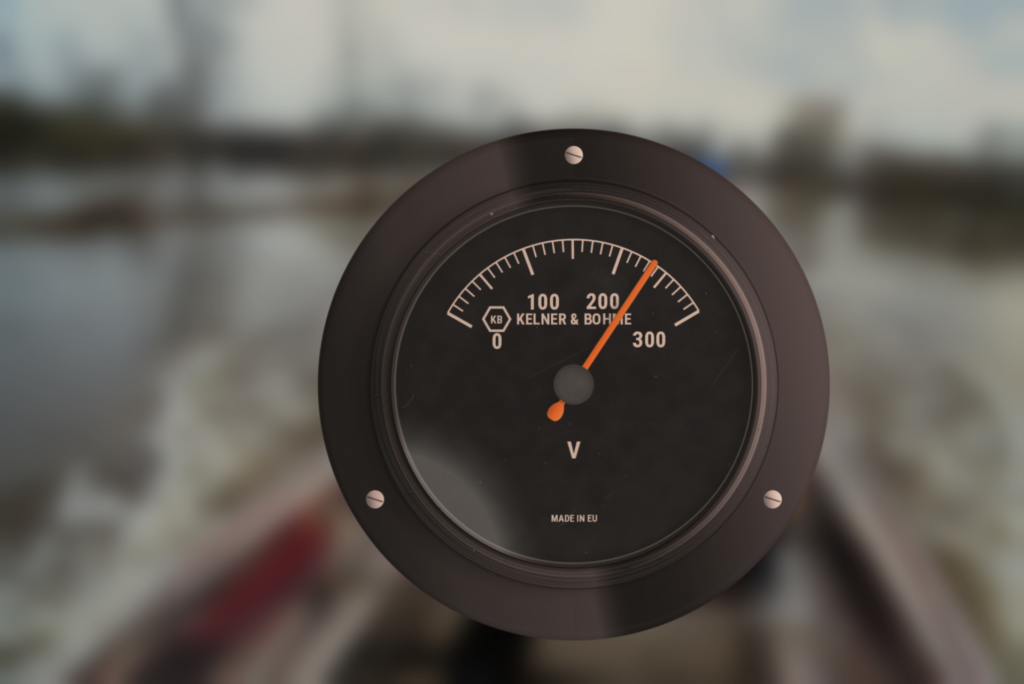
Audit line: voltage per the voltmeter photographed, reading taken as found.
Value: 235 V
